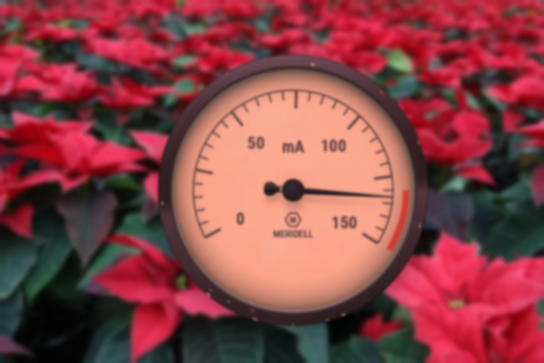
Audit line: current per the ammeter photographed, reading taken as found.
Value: 132.5 mA
